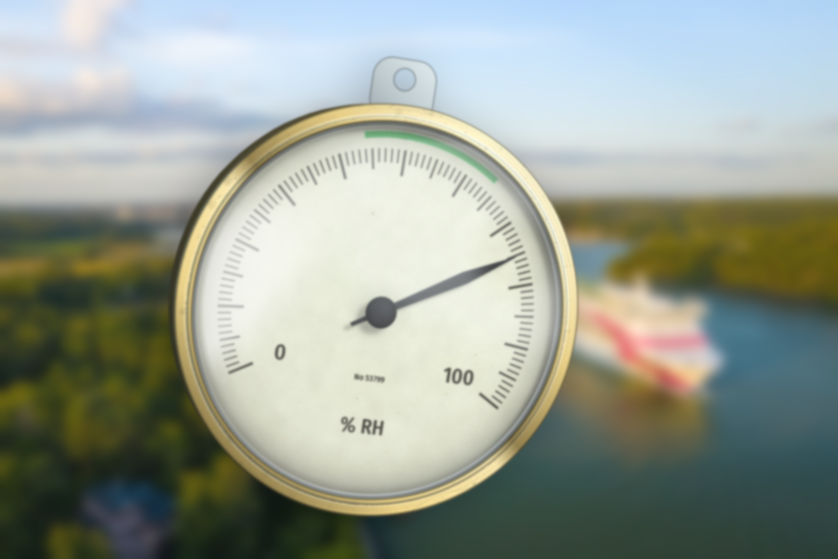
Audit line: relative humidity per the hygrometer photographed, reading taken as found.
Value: 75 %
